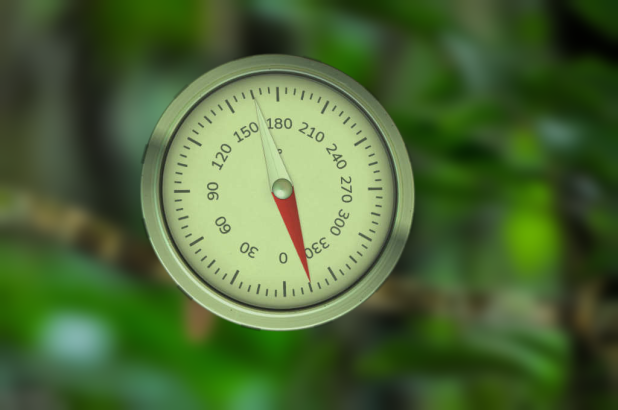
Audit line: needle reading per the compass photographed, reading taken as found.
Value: 345 °
